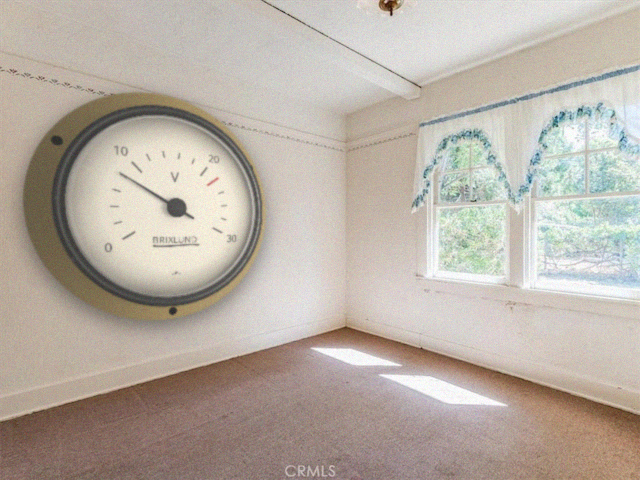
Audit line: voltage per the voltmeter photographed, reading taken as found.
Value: 8 V
